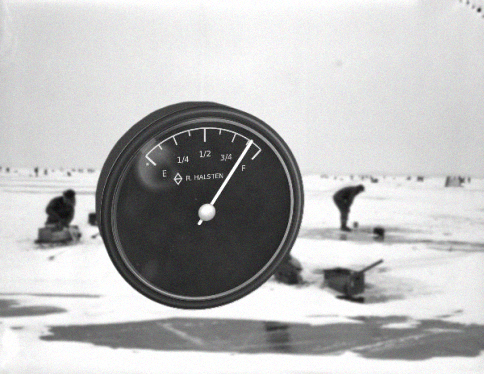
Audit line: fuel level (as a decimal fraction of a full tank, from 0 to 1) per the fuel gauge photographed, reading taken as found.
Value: 0.875
